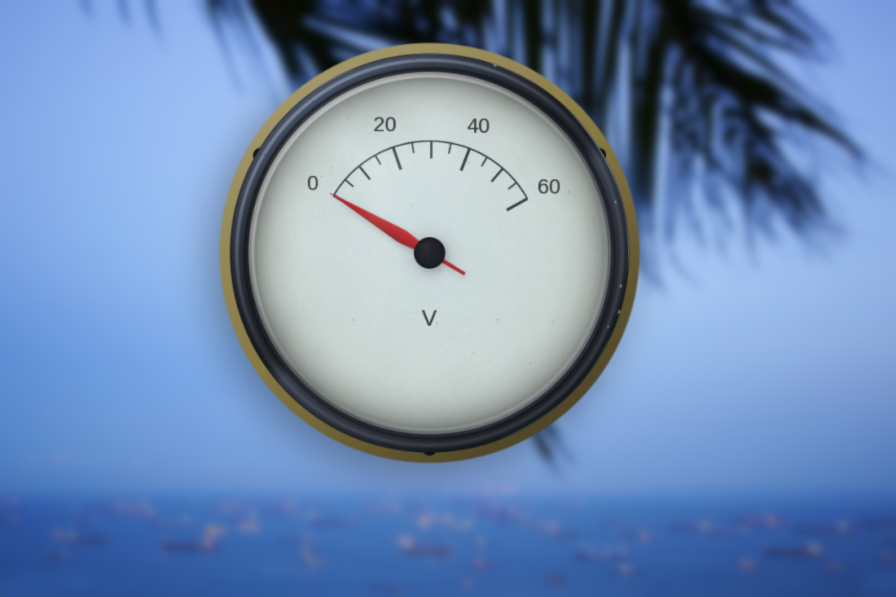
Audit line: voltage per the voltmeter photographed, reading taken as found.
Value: 0 V
